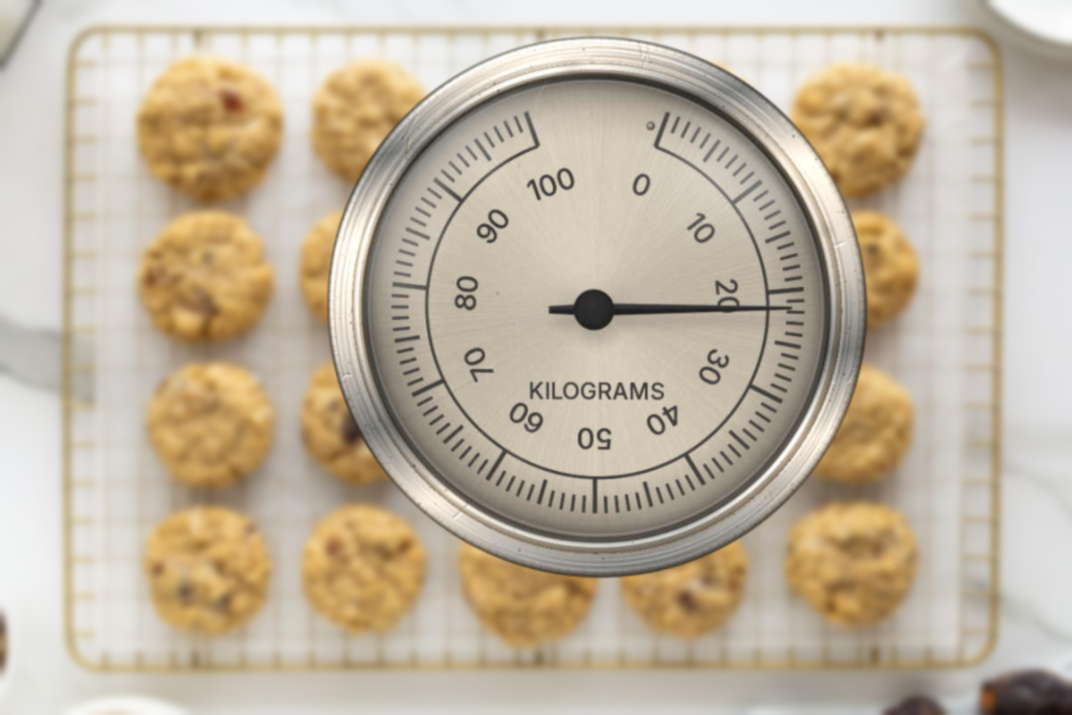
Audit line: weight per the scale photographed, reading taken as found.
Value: 21.5 kg
